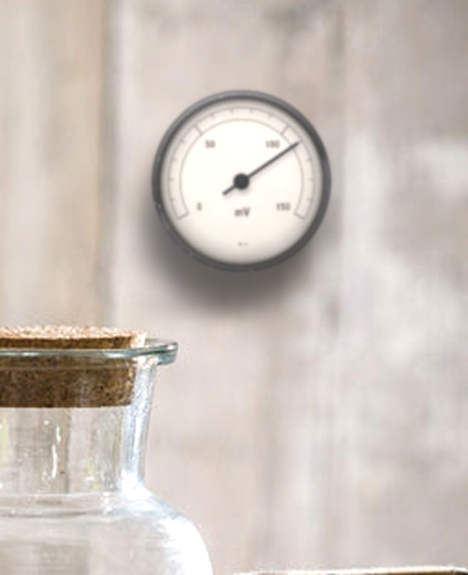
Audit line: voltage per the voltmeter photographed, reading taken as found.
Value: 110 mV
